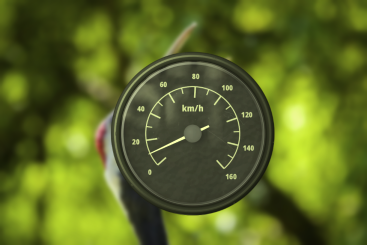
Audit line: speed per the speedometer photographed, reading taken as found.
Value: 10 km/h
